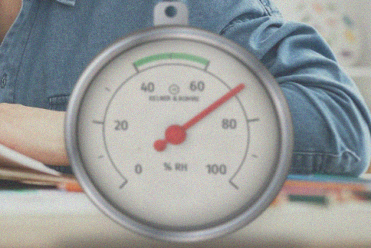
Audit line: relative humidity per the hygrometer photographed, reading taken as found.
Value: 70 %
